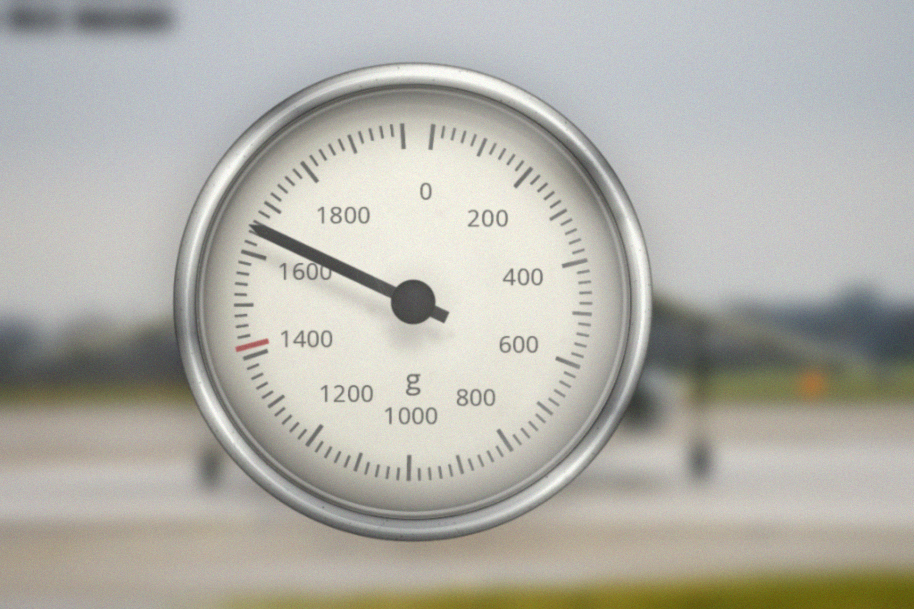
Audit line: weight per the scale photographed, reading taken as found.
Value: 1650 g
